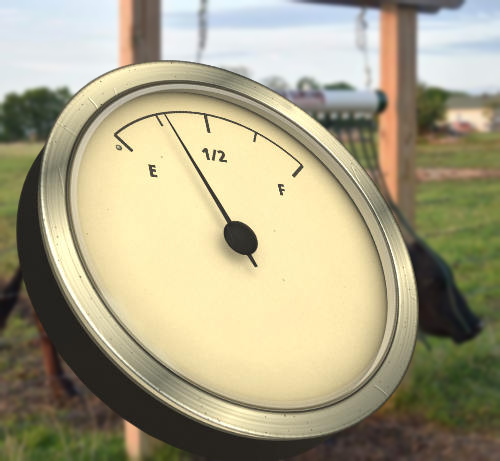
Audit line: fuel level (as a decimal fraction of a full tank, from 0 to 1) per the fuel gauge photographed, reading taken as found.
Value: 0.25
